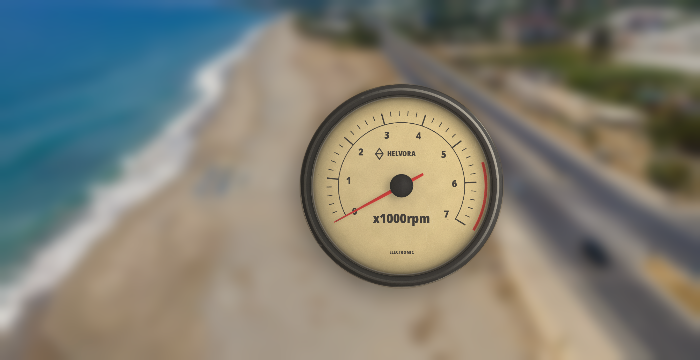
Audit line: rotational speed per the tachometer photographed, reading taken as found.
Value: 0 rpm
